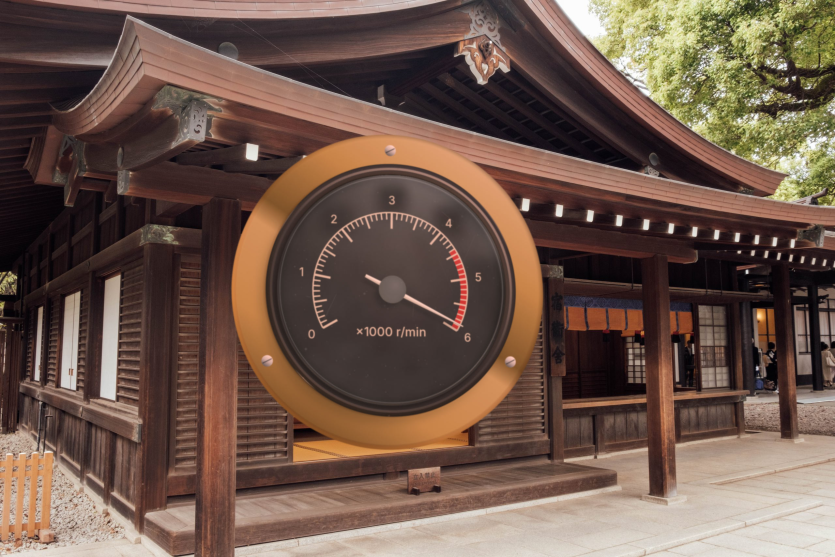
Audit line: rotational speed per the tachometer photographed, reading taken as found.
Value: 5900 rpm
